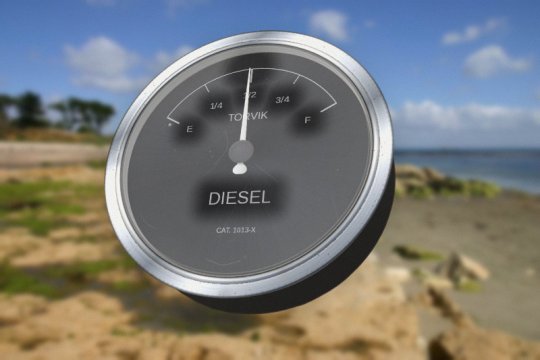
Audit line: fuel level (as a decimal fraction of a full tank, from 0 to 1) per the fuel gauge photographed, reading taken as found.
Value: 0.5
